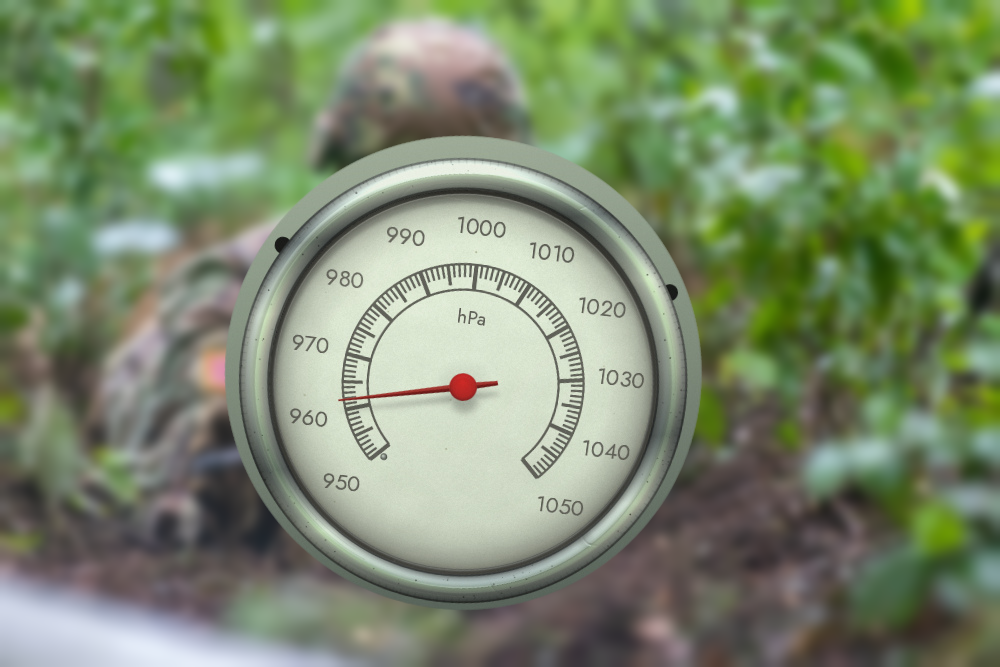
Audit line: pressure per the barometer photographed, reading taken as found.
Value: 962 hPa
